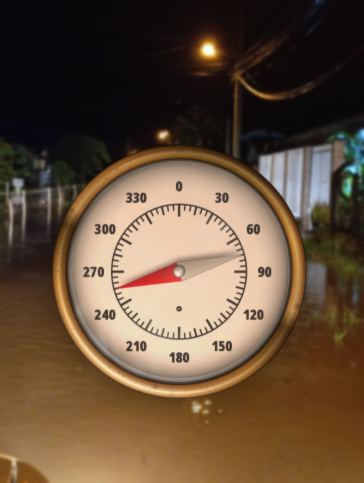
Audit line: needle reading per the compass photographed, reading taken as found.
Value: 255 °
